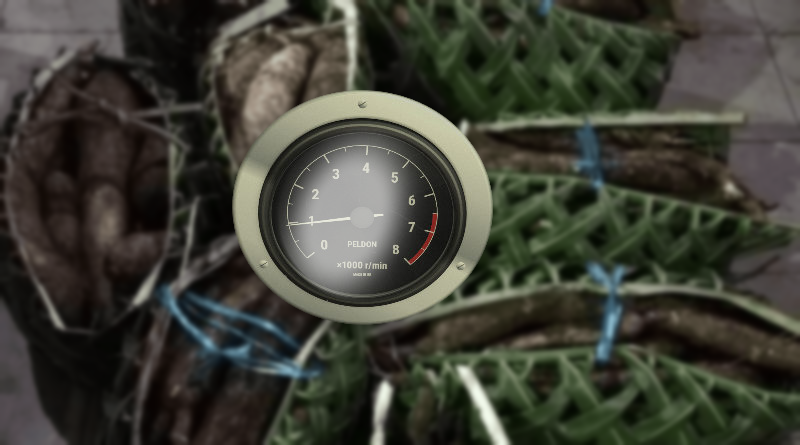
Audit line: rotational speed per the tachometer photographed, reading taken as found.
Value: 1000 rpm
